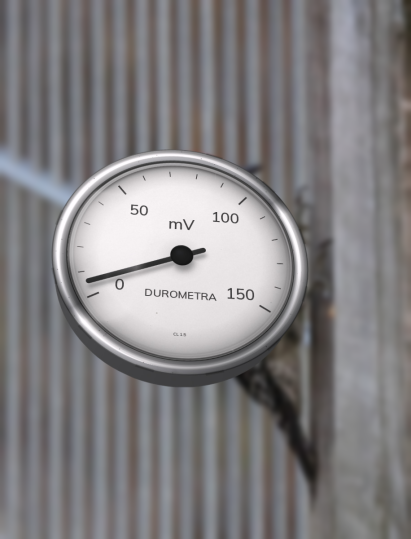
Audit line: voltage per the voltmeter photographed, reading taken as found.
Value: 5 mV
